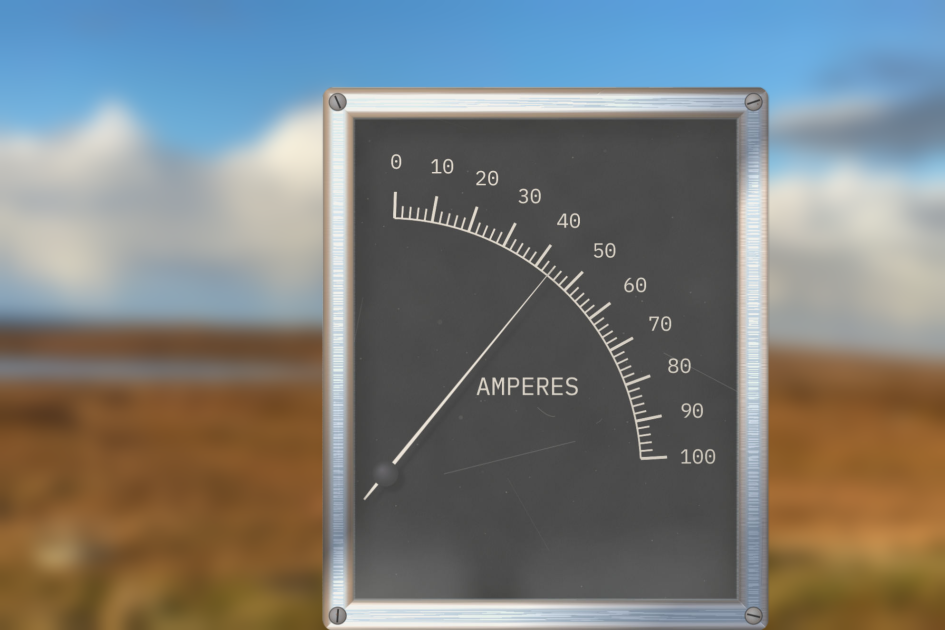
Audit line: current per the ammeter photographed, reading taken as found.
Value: 44 A
